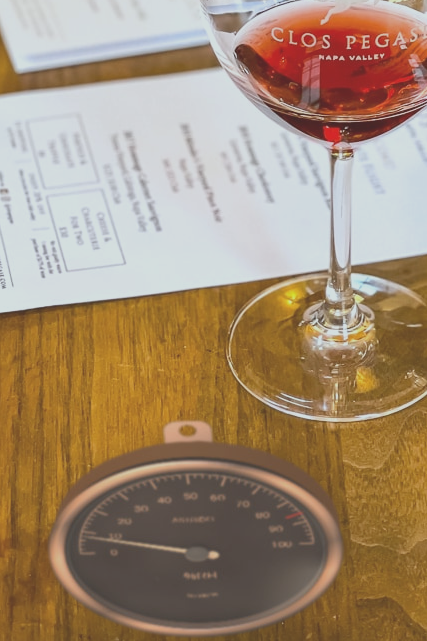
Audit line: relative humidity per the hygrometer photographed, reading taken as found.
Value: 10 %
